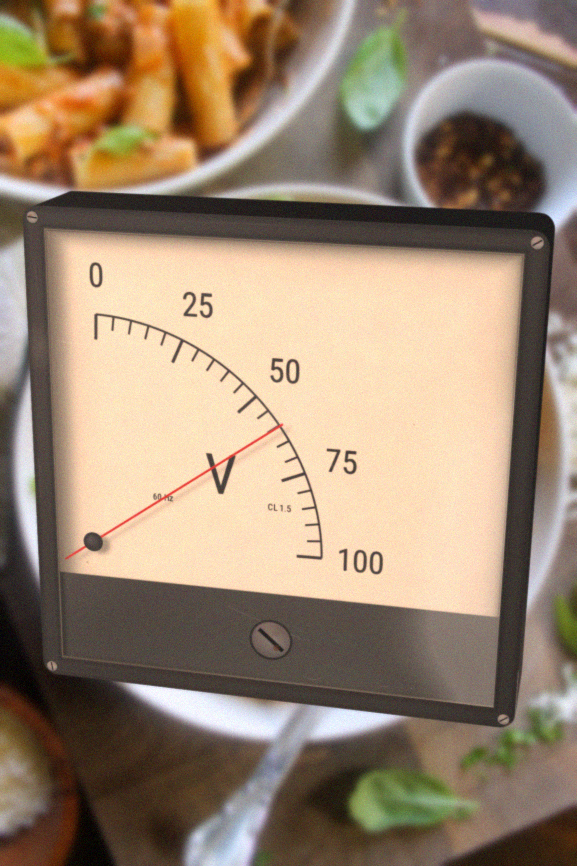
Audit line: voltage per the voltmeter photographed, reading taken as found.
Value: 60 V
